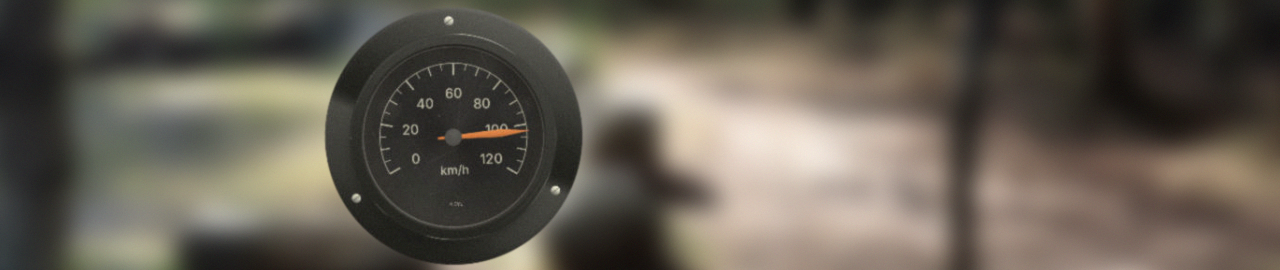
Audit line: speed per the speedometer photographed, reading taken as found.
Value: 102.5 km/h
